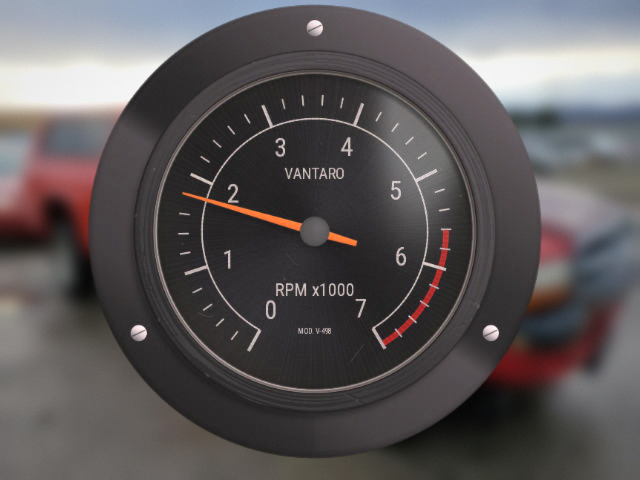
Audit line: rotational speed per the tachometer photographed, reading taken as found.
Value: 1800 rpm
